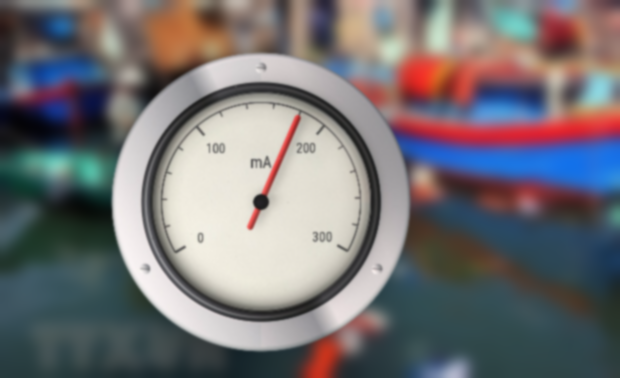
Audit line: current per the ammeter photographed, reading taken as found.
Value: 180 mA
